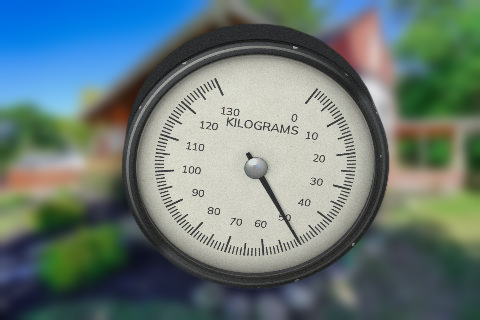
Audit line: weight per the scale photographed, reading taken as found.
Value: 50 kg
